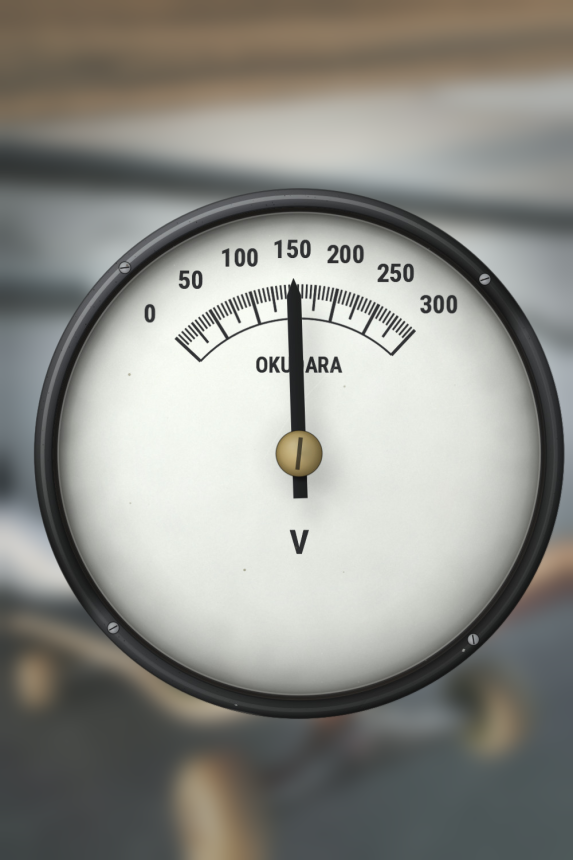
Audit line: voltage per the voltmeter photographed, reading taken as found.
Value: 150 V
